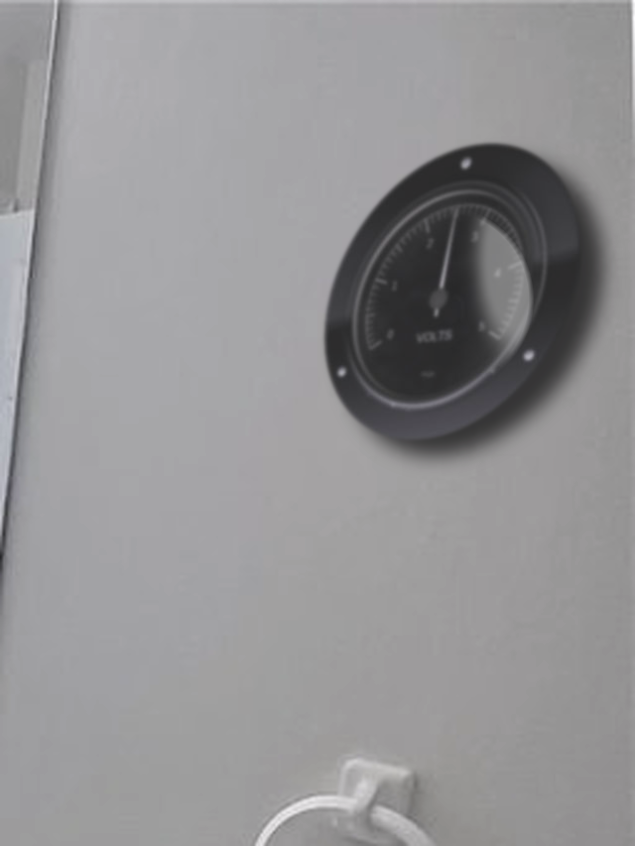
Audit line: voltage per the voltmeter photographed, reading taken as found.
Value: 2.5 V
